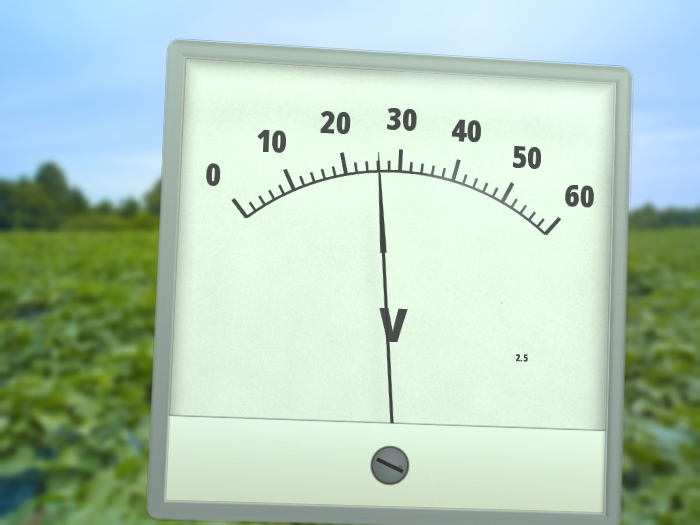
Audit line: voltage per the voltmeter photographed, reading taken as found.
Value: 26 V
